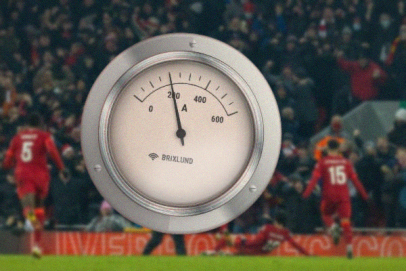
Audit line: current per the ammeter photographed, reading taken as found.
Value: 200 A
